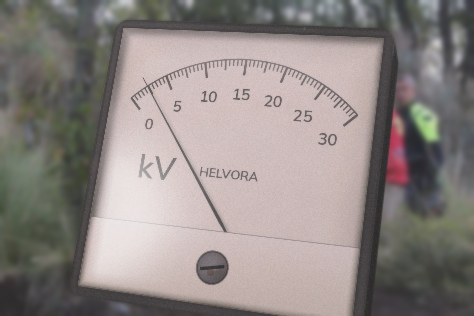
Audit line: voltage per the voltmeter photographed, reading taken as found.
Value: 2.5 kV
